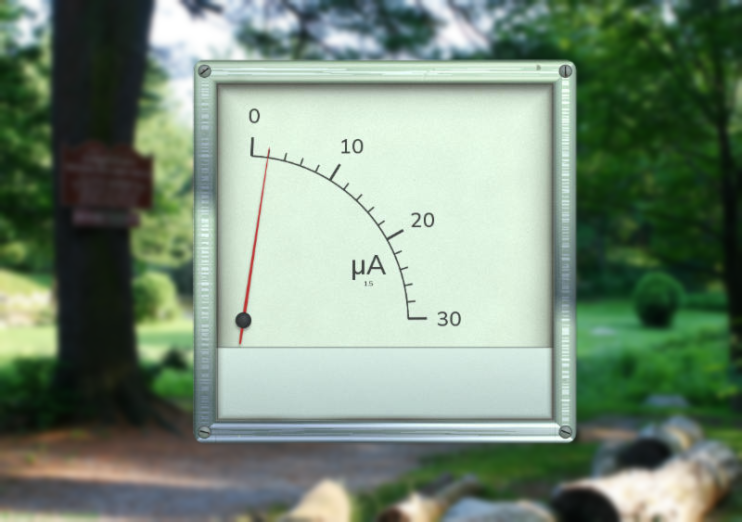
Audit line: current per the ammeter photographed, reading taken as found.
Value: 2 µA
